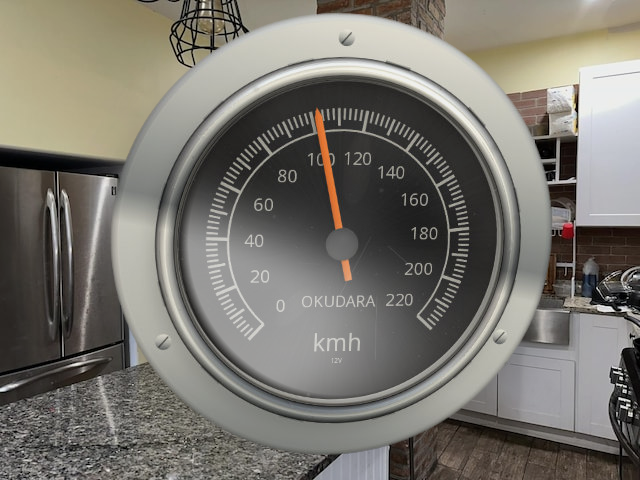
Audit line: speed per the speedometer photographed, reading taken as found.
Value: 102 km/h
